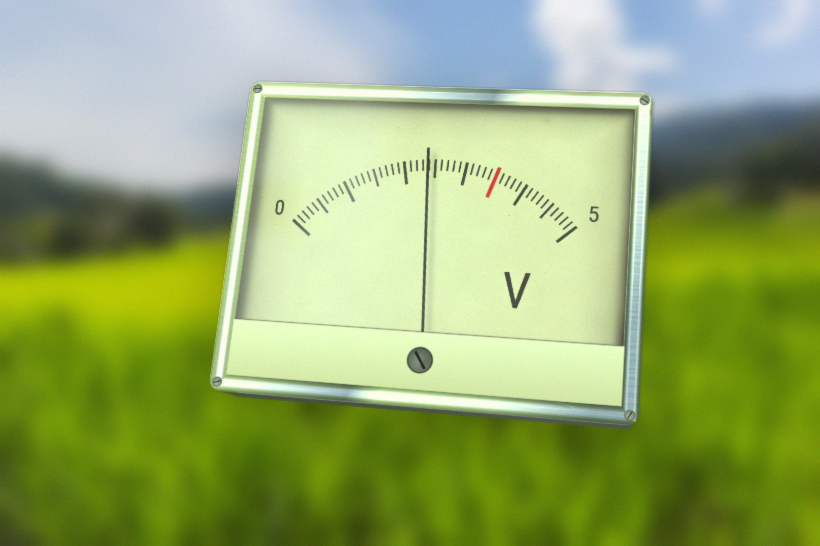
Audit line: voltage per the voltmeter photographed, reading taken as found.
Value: 2.4 V
